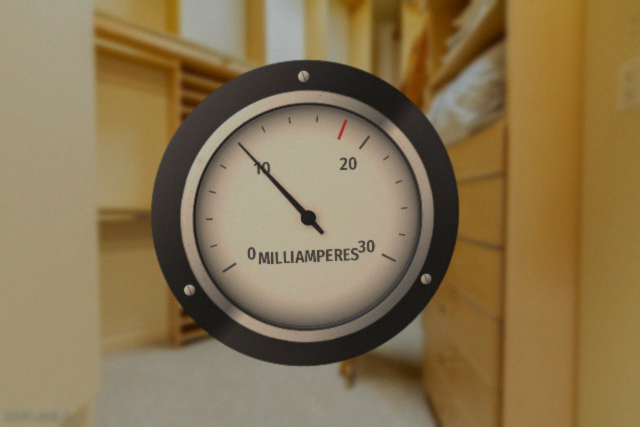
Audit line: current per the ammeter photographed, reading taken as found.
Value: 10 mA
